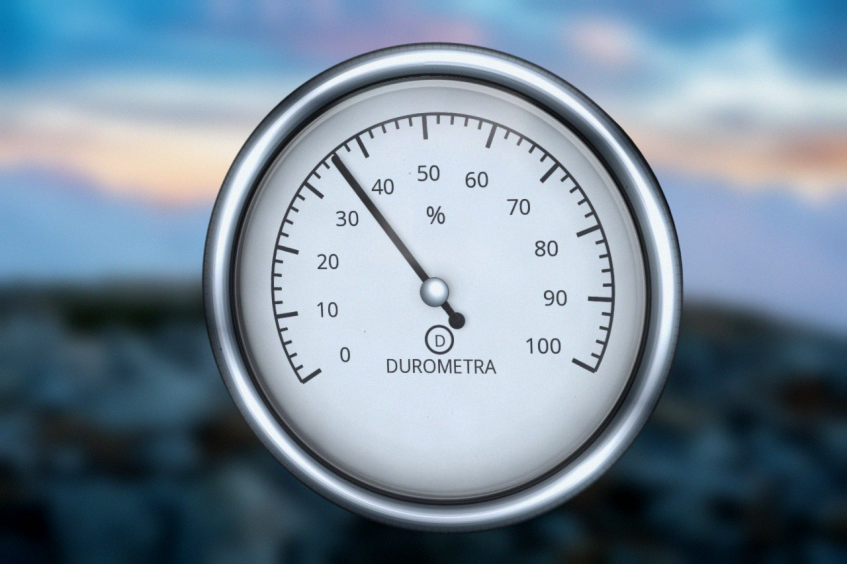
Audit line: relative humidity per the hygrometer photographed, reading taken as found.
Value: 36 %
